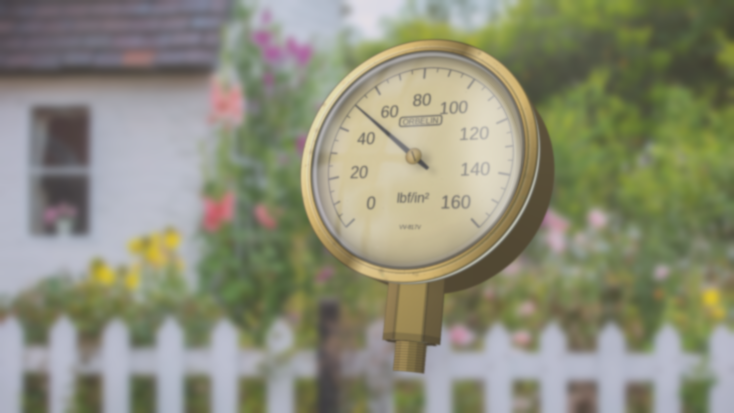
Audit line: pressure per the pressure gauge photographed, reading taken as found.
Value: 50 psi
